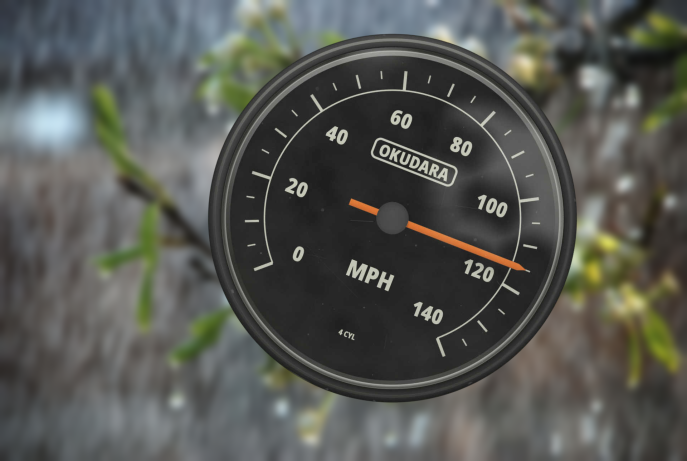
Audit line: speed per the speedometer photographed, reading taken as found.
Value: 115 mph
